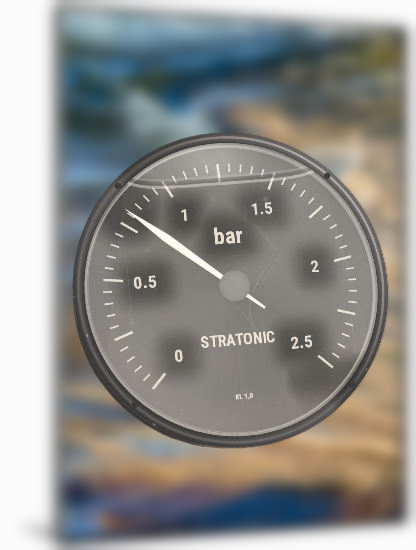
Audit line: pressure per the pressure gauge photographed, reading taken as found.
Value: 0.8 bar
